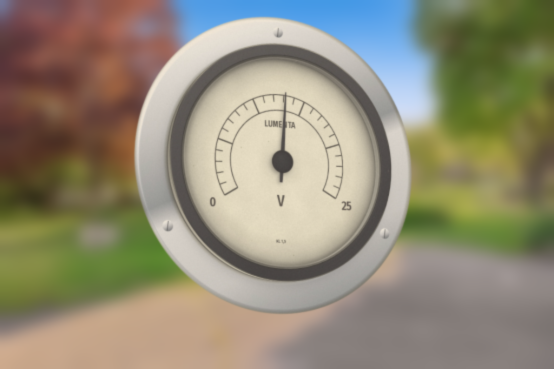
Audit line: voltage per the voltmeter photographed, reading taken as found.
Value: 13 V
